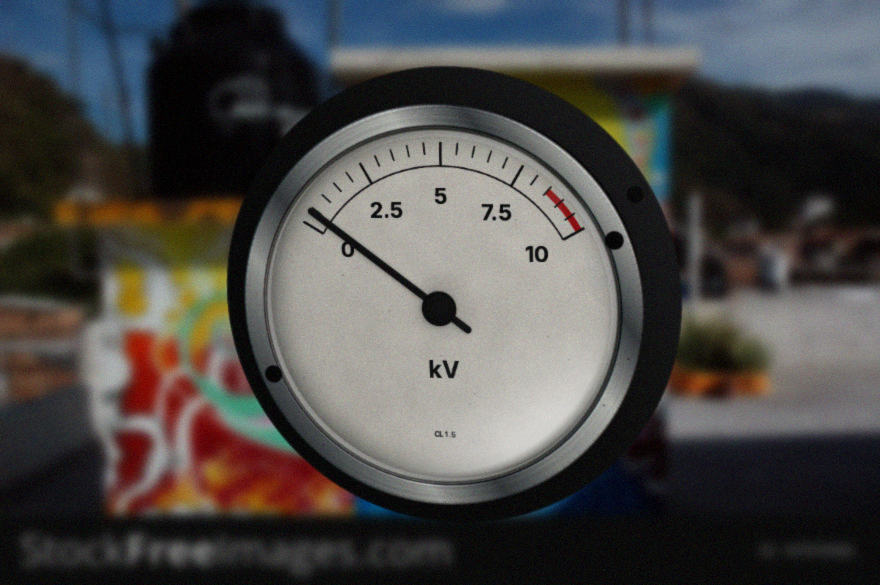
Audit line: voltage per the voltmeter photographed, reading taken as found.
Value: 0.5 kV
